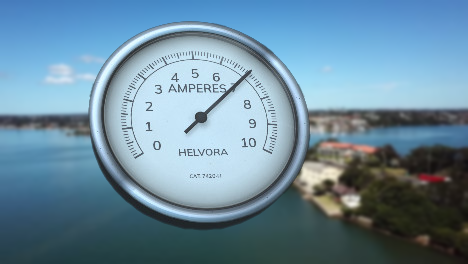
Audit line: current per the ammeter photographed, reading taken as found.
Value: 7 A
